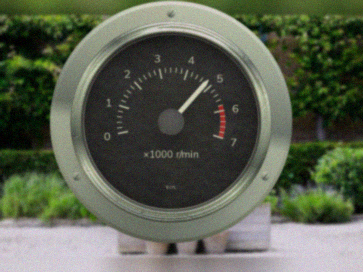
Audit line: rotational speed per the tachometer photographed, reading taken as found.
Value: 4800 rpm
